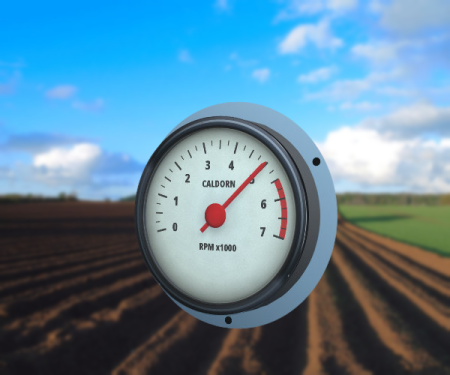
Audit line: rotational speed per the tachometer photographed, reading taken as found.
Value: 5000 rpm
